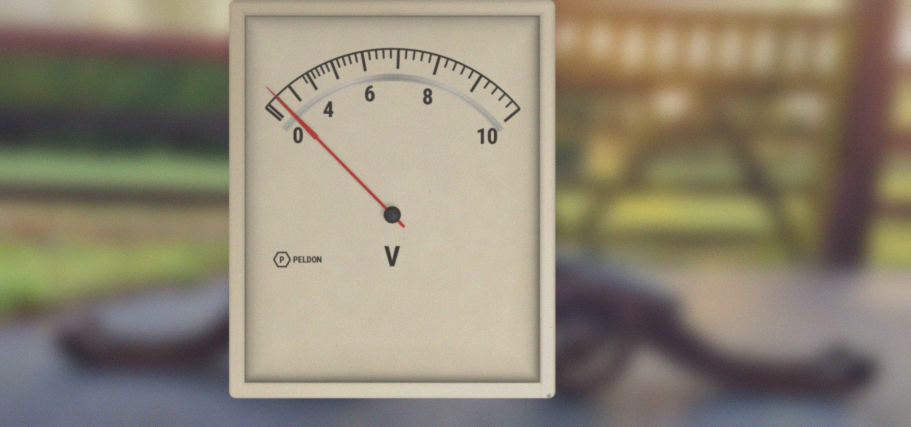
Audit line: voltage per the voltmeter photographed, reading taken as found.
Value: 2 V
